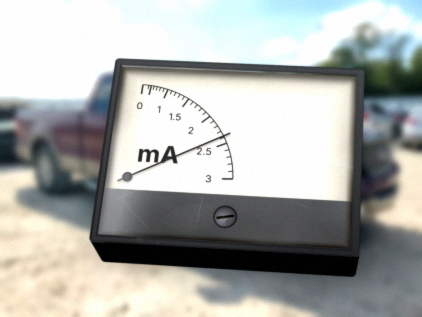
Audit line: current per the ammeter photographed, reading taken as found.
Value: 2.4 mA
